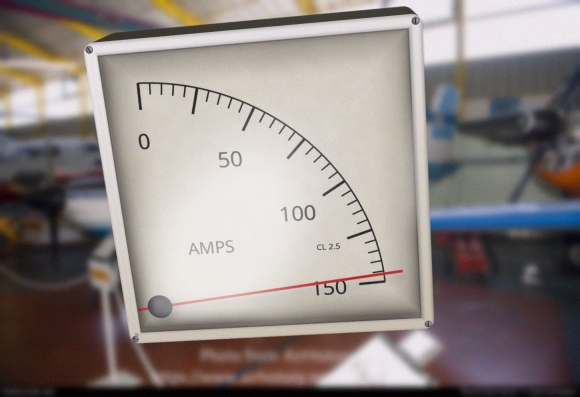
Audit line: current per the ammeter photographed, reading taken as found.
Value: 145 A
